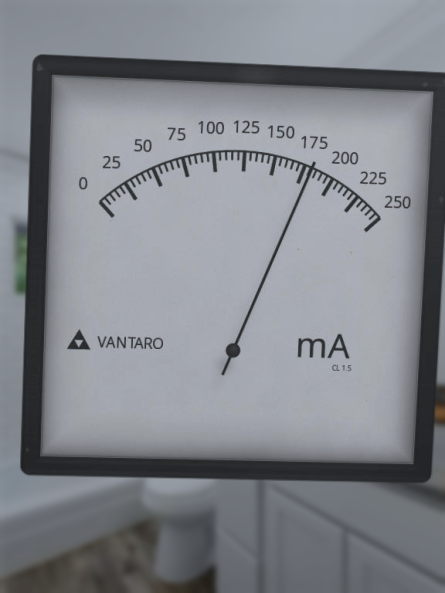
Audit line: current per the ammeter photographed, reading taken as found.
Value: 180 mA
